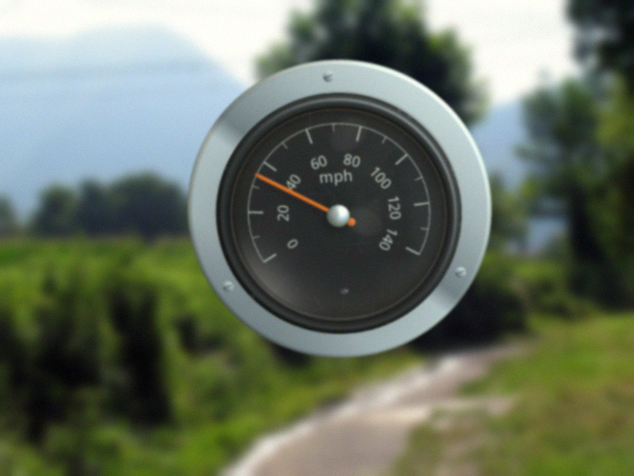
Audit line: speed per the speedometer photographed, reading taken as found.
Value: 35 mph
